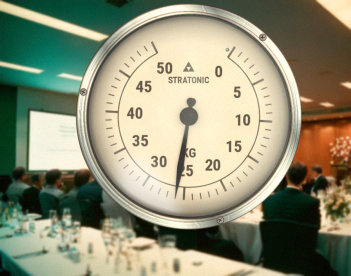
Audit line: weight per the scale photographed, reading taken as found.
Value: 26 kg
